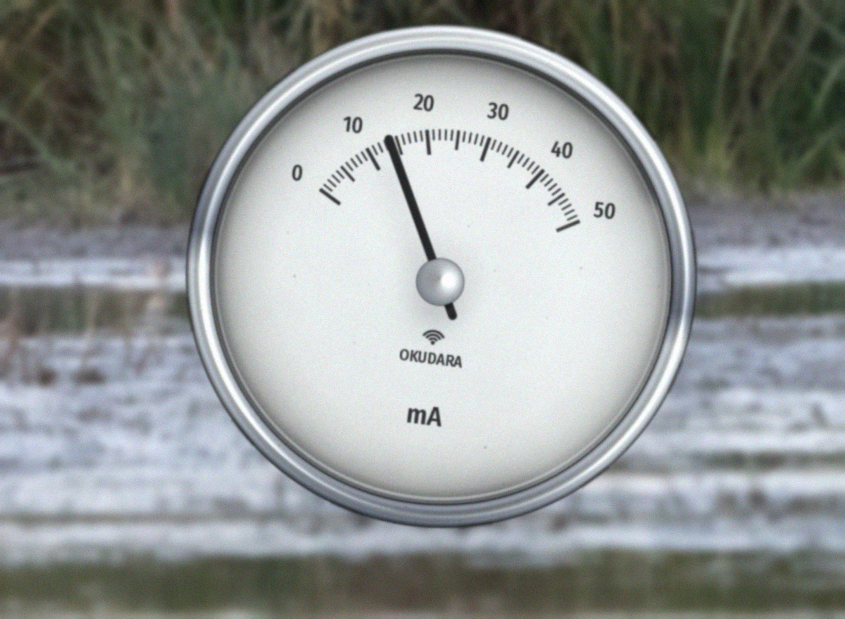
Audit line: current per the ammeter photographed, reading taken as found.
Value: 14 mA
